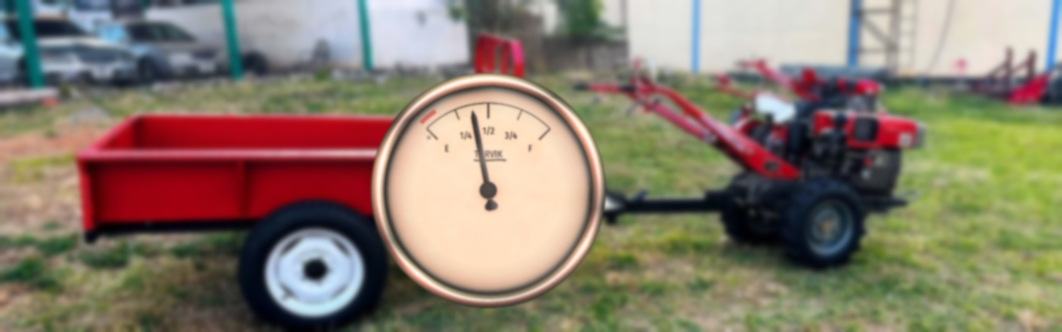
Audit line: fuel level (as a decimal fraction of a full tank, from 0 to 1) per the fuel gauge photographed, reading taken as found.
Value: 0.375
